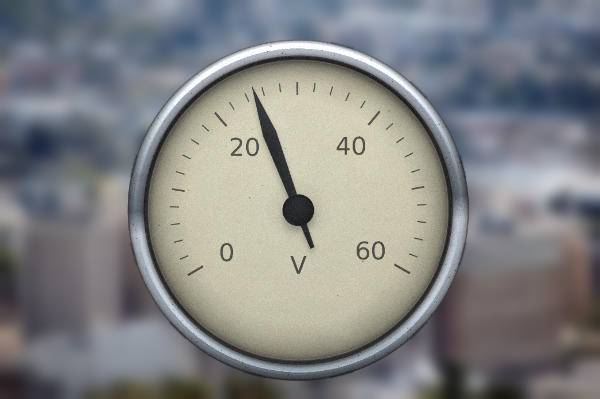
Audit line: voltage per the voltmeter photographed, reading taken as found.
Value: 25 V
